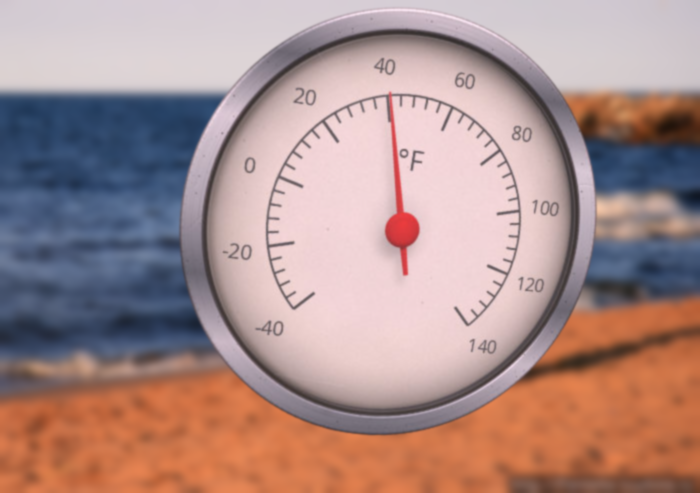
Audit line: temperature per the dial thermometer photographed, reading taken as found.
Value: 40 °F
